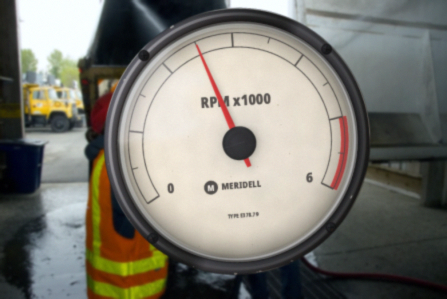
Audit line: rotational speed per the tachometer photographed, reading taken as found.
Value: 2500 rpm
